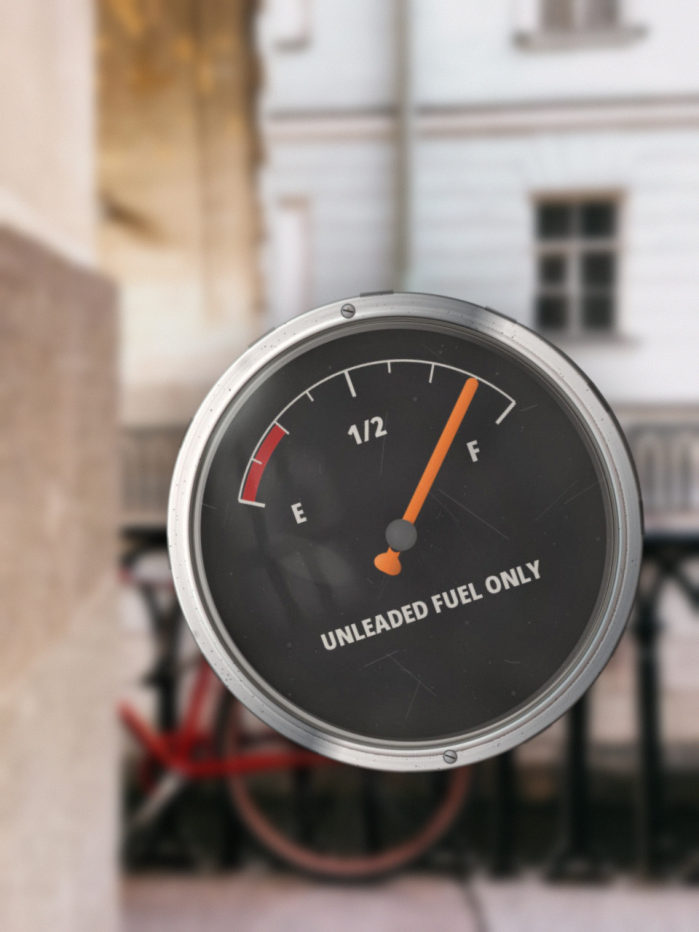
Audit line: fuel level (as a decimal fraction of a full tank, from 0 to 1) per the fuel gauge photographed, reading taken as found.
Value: 0.875
